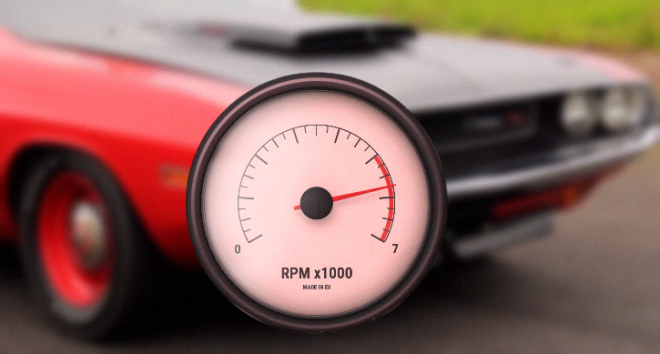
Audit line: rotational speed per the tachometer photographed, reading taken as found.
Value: 5750 rpm
